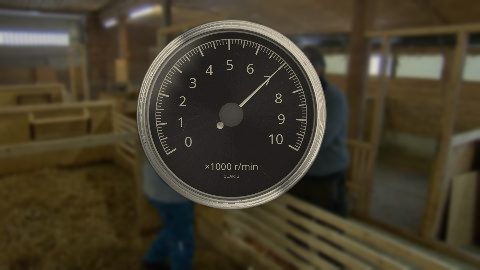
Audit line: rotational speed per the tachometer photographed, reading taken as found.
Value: 7000 rpm
